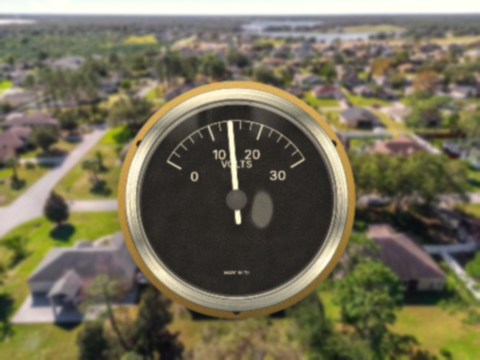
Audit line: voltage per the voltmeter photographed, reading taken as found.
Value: 14 V
